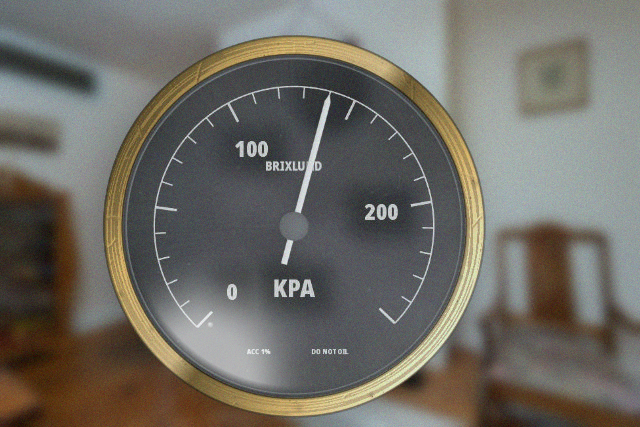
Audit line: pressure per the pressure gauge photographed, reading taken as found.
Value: 140 kPa
